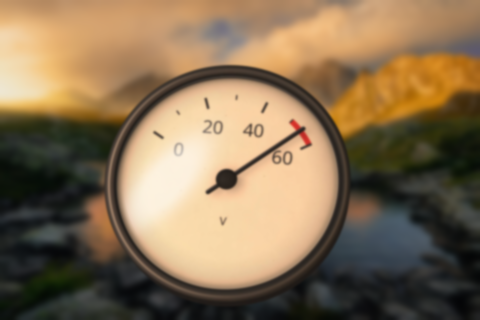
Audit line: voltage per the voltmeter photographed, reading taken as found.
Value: 55 V
